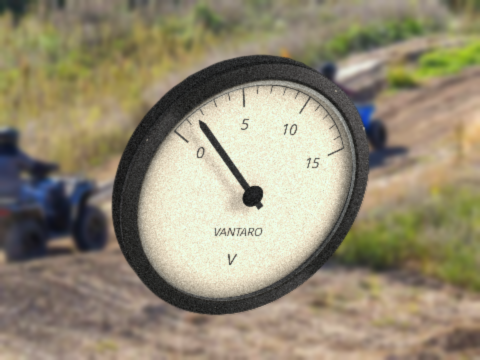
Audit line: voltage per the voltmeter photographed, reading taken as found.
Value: 1.5 V
